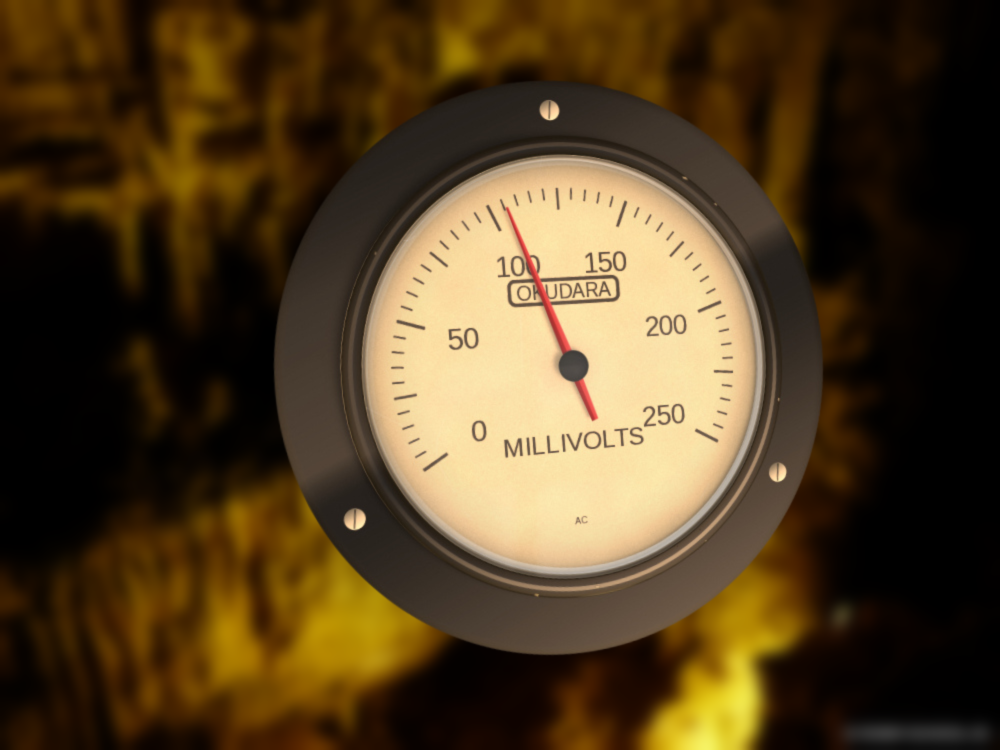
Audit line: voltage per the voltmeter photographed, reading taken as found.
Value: 105 mV
